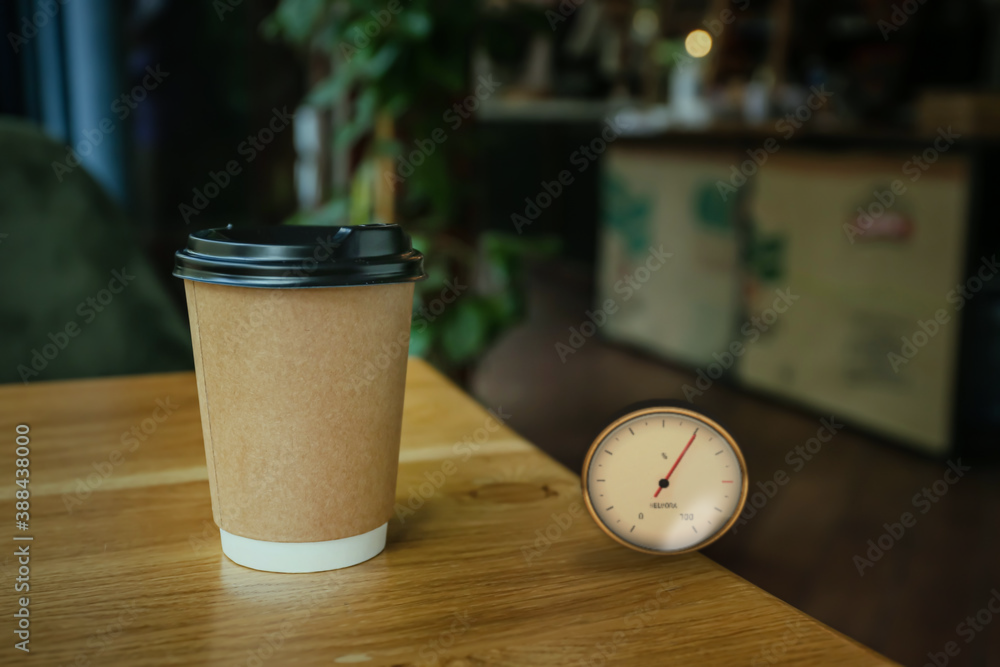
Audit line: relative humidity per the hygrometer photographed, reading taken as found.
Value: 60 %
